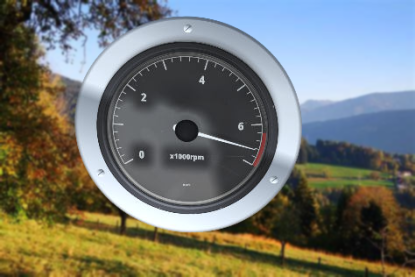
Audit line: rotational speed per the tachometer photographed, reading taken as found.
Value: 6600 rpm
